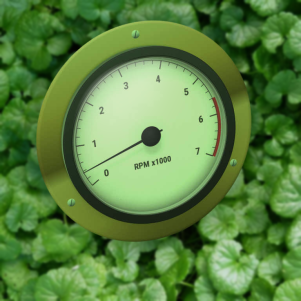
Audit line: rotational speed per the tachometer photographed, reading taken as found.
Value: 400 rpm
